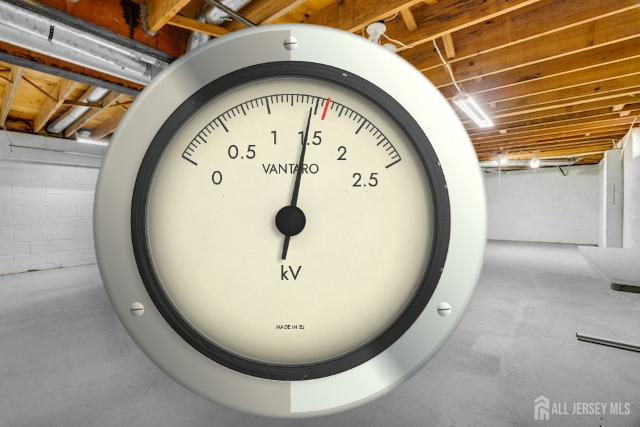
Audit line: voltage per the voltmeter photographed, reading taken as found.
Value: 1.45 kV
